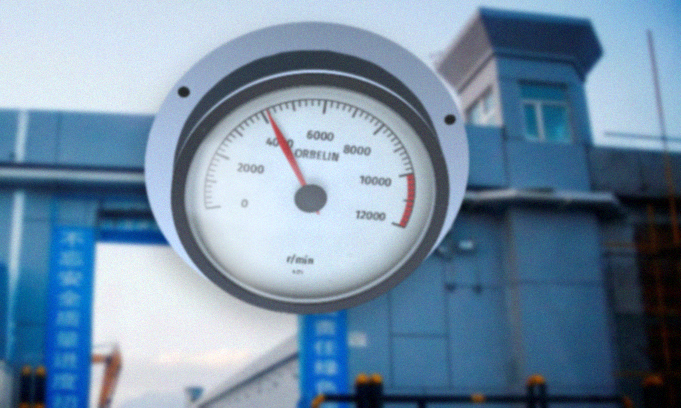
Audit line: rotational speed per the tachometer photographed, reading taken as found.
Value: 4200 rpm
